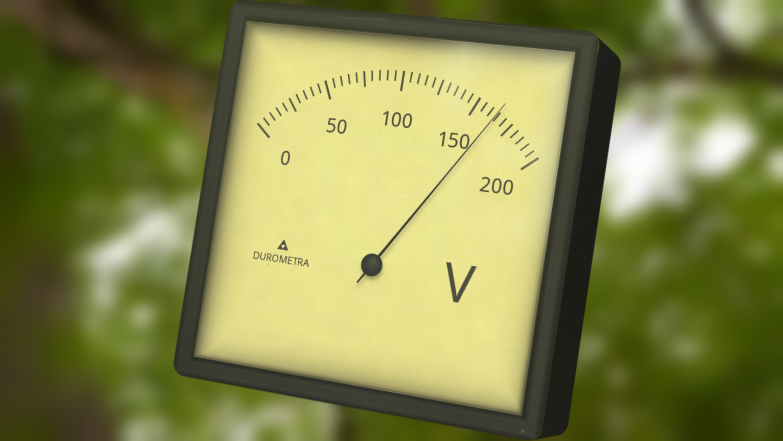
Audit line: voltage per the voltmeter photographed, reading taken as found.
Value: 165 V
